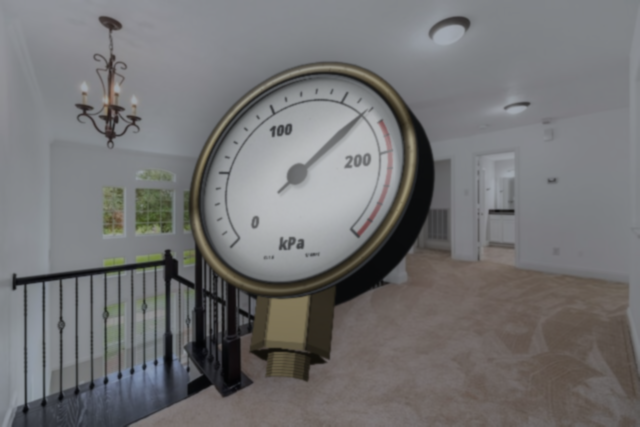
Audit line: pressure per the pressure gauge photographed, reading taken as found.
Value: 170 kPa
